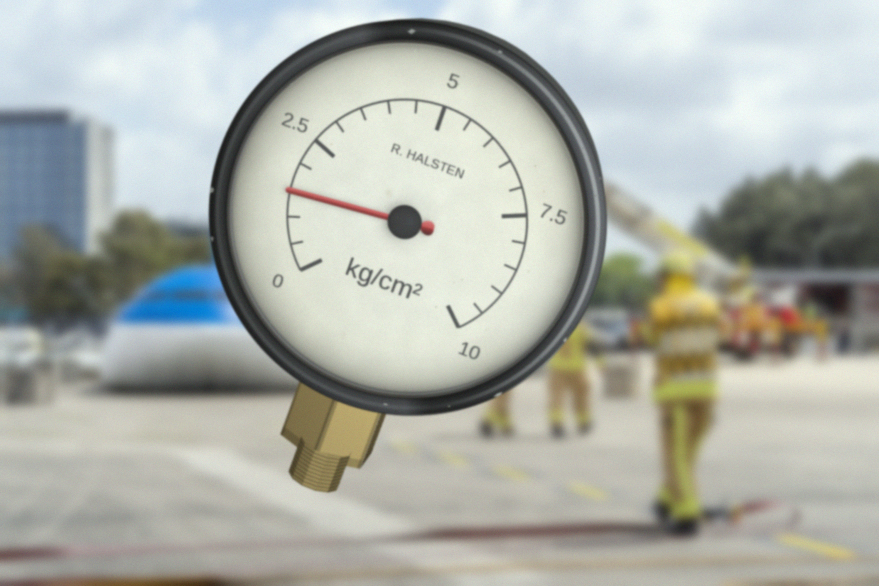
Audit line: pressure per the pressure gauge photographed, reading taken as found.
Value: 1.5 kg/cm²
